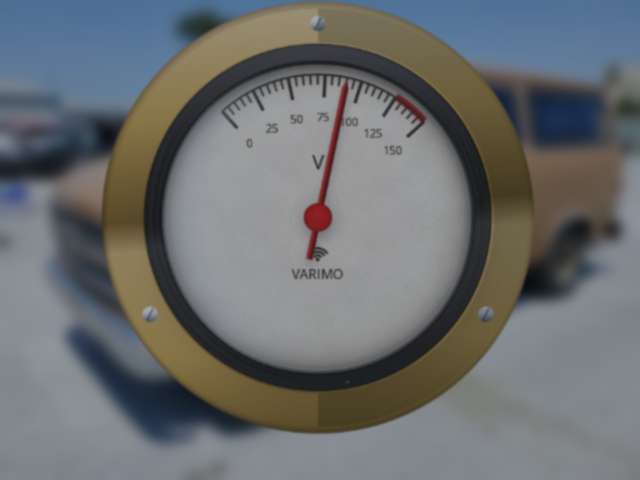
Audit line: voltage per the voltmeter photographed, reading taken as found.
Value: 90 V
